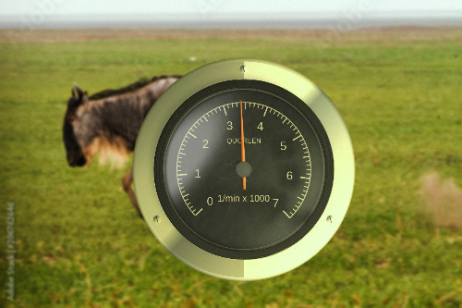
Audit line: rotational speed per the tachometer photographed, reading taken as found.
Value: 3400 rpm
